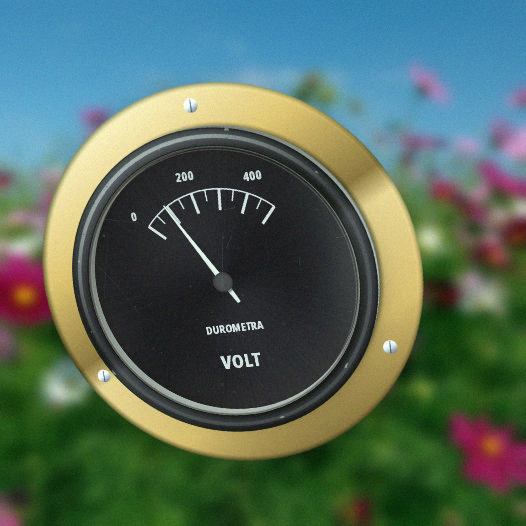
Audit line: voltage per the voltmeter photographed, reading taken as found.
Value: 100 V
